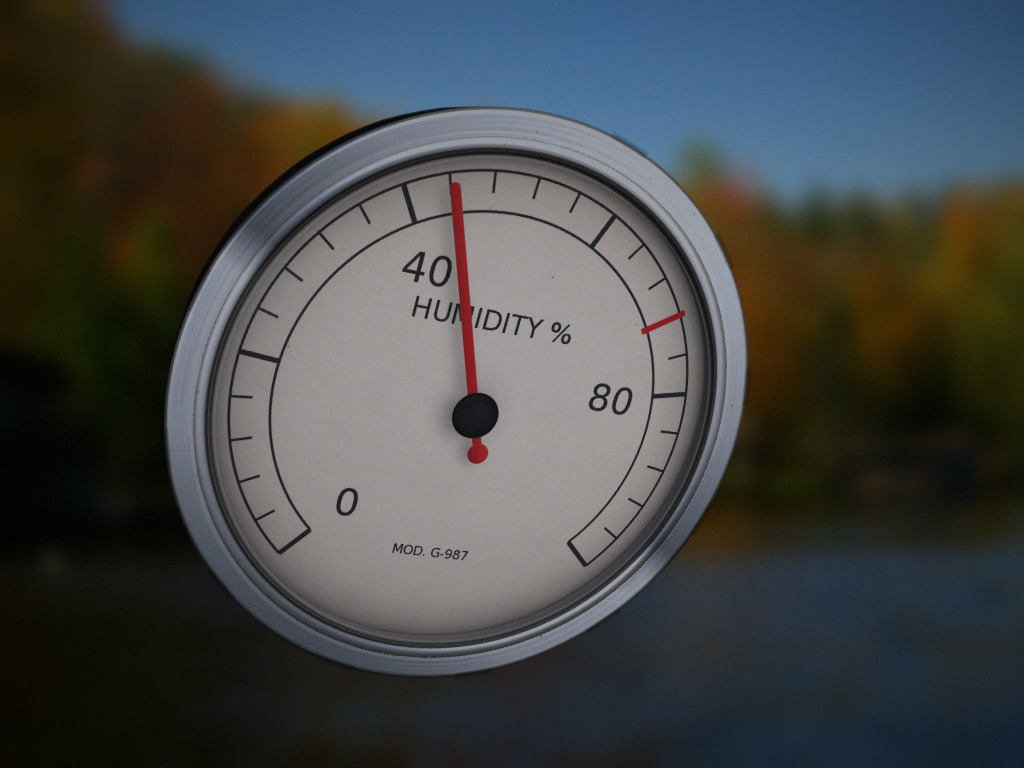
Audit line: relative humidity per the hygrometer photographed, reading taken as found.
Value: 44 %
